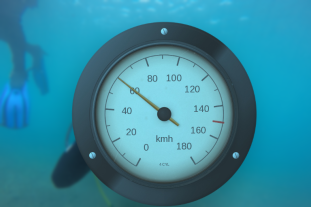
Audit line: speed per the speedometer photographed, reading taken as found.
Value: 60 km/h
